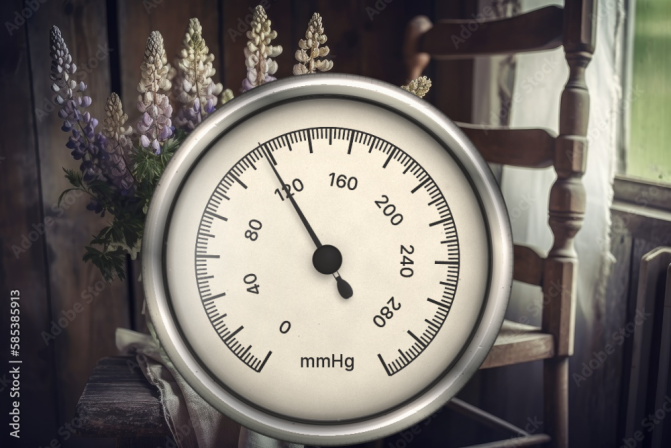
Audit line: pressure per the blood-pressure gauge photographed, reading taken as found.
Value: 118 mmHg
